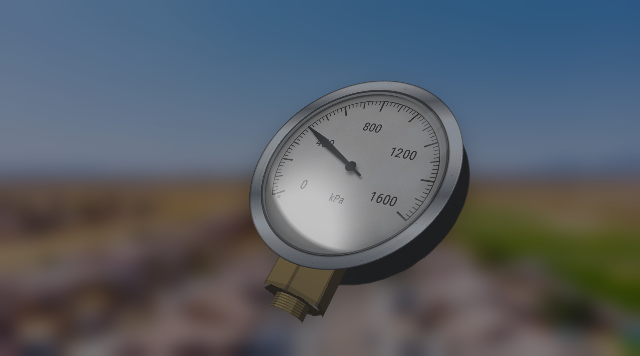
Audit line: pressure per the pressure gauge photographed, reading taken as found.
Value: 400 kPa
